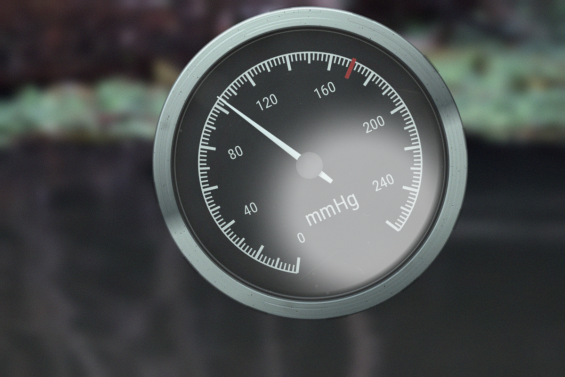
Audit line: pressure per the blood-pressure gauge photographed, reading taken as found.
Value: 104 mmHg
